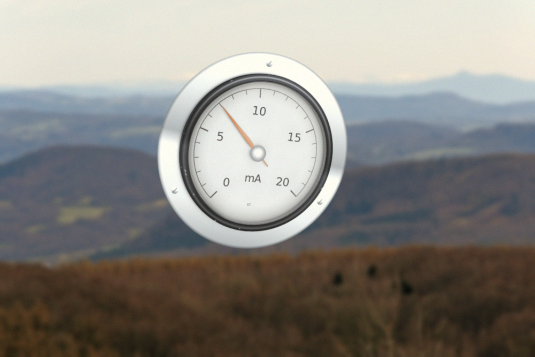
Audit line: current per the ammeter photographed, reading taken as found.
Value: 7 mA
